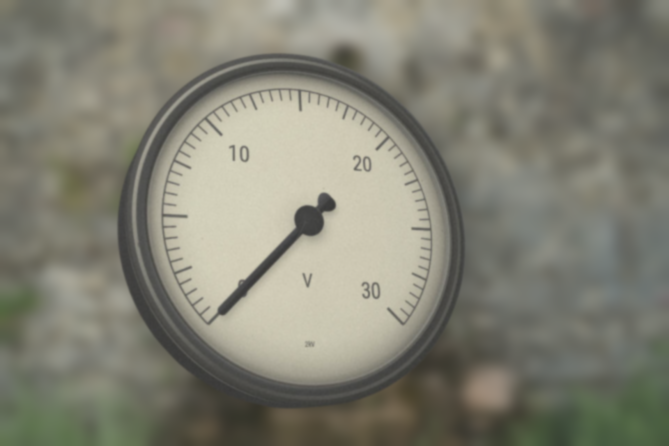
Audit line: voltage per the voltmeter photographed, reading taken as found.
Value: 0 V
